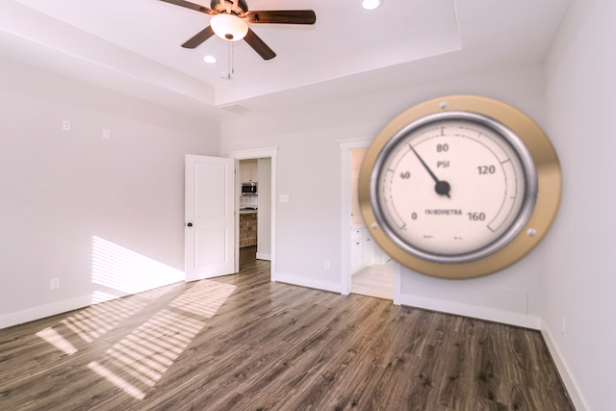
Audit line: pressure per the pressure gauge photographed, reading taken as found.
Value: 60 psi
